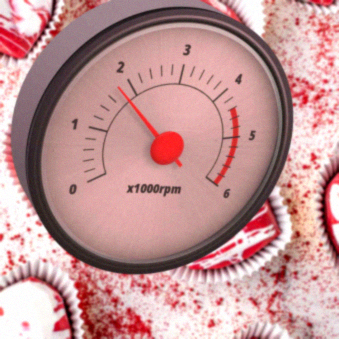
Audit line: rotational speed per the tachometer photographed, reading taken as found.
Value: 1800 rpm
